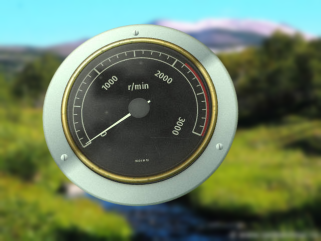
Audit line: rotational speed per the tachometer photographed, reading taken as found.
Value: 0 rpm
